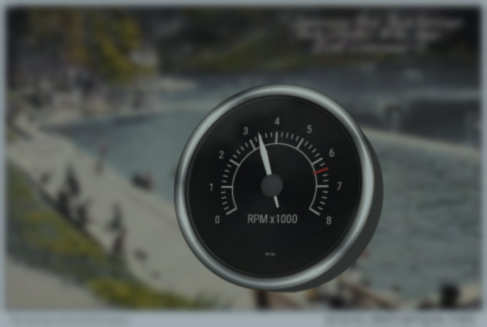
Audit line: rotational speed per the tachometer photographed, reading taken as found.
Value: 3400 rpm
